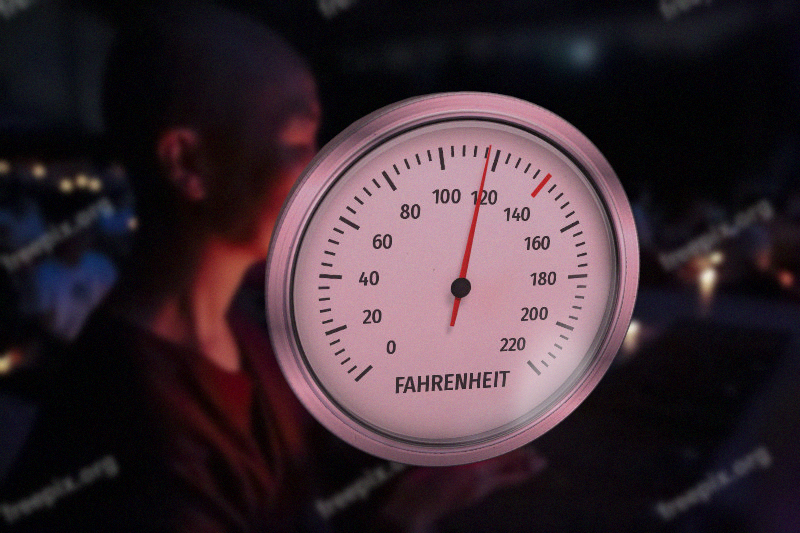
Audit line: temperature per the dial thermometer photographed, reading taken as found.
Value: 116 °F
